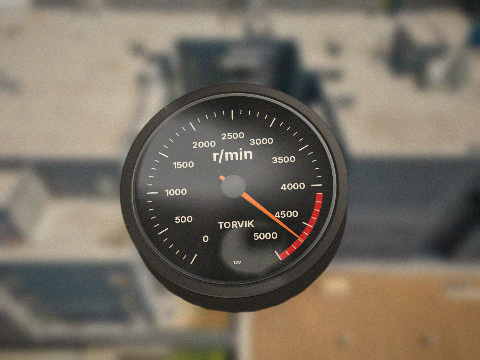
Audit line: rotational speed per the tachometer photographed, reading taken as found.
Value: 4700 rpm
